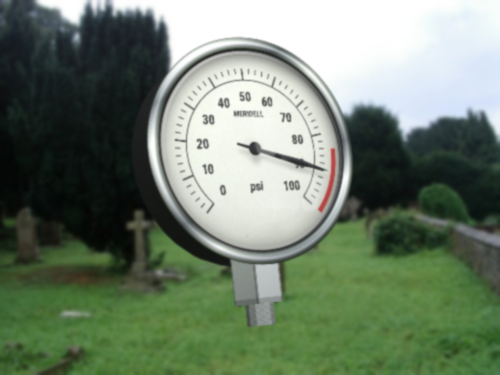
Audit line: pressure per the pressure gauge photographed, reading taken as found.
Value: 90 psi
